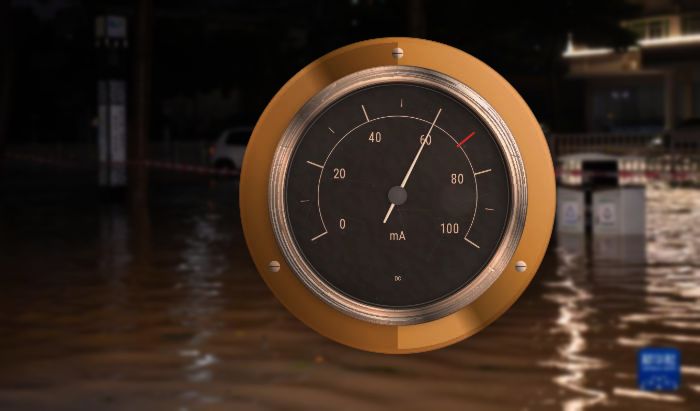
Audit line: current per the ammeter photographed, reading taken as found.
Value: 60 mA
